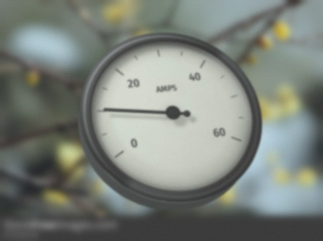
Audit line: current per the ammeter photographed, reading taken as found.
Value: 10 A
